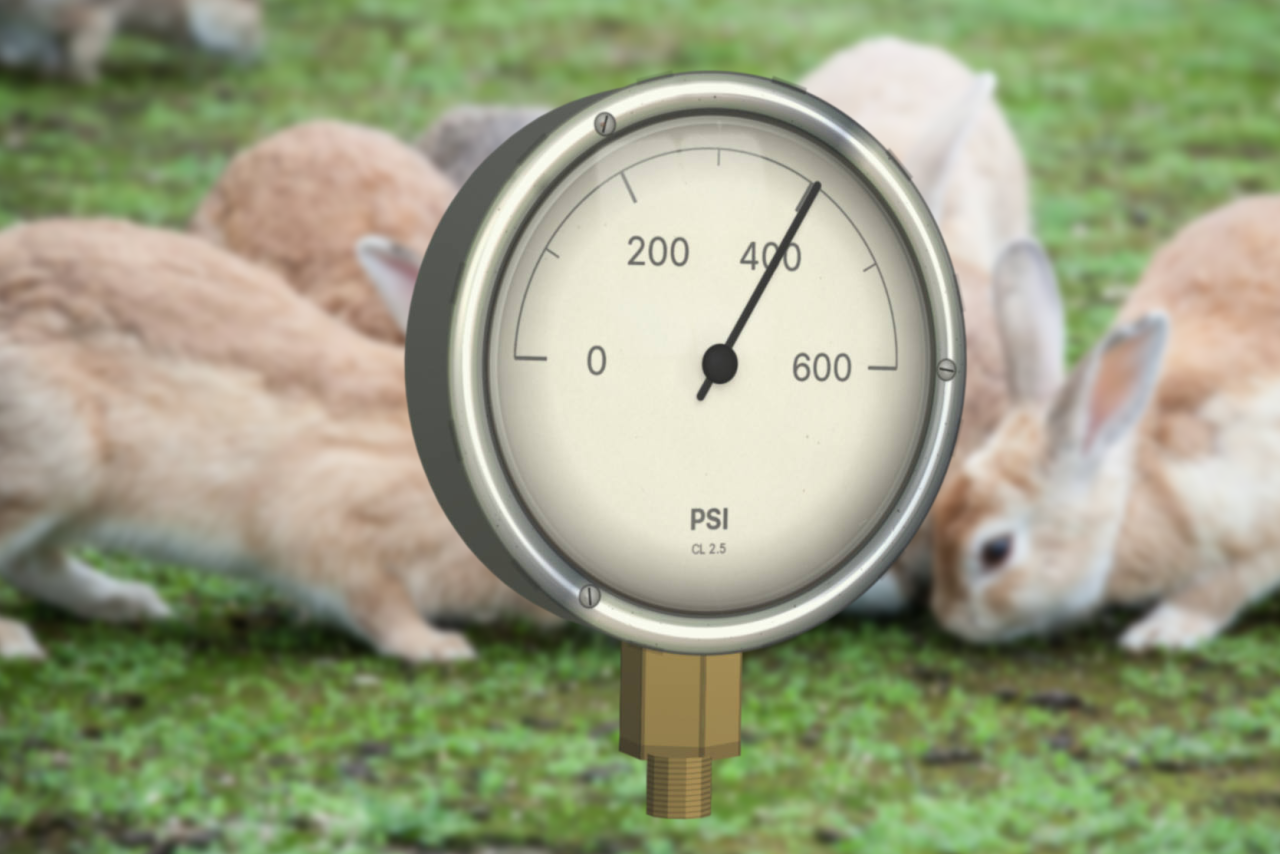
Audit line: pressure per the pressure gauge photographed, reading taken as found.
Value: 400 psi
